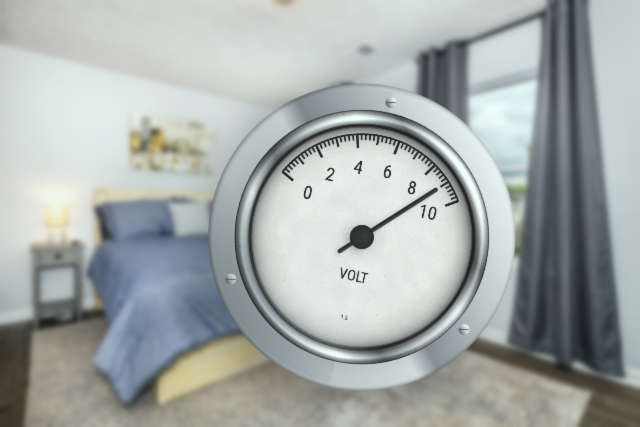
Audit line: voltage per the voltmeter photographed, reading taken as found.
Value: 9 V
